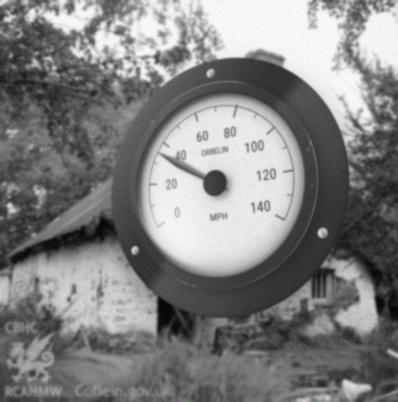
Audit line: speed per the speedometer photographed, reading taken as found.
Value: 35 mph
